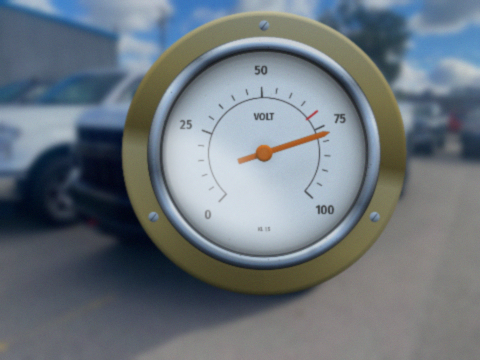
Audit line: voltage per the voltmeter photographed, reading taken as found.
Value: 77.5 V
